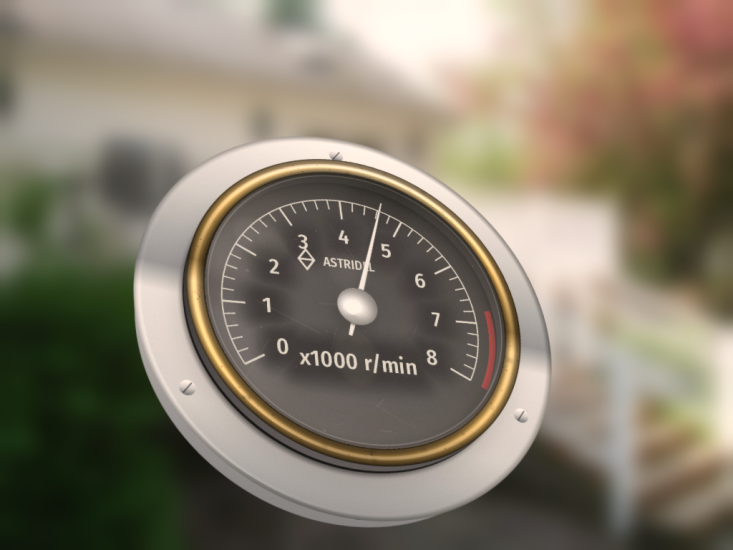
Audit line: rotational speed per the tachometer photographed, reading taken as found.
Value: 4600 rpm
